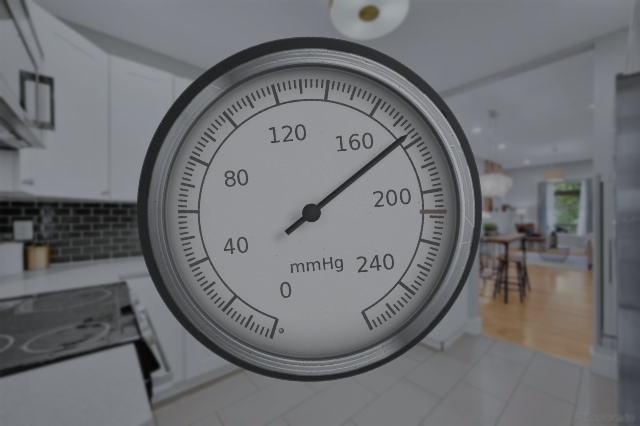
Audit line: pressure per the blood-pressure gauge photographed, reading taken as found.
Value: 176 mmHg
